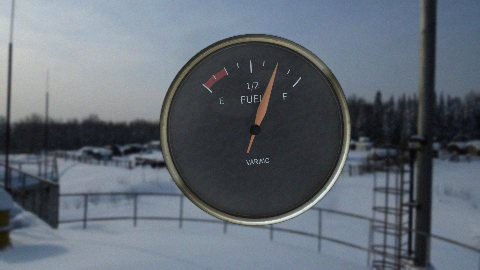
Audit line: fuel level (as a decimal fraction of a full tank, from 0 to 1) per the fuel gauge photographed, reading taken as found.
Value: 0.75
